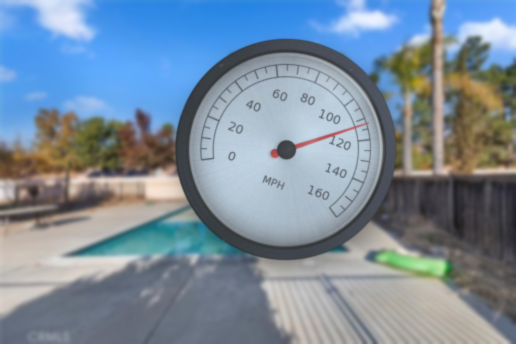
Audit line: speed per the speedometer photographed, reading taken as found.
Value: 112.5 mph
